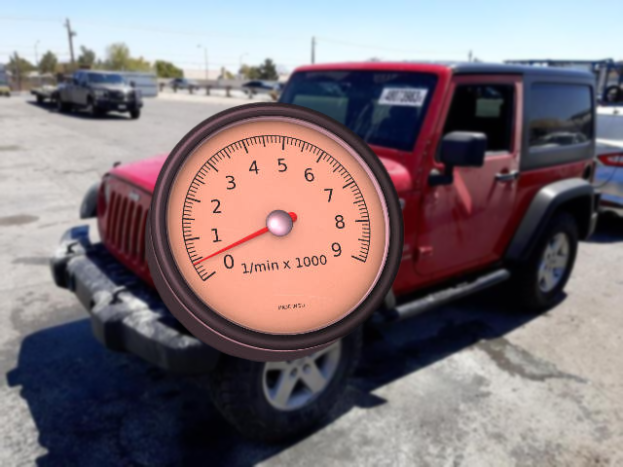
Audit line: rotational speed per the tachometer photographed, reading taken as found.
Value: 400 rpm
